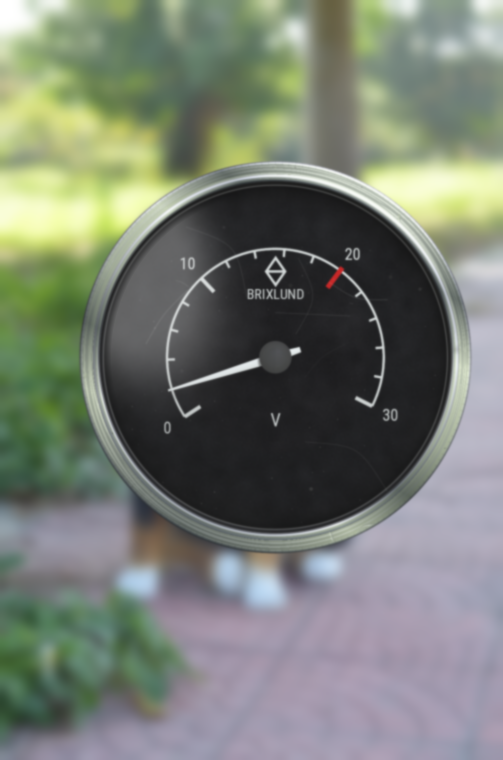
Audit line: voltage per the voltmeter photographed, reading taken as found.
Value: 2 V
